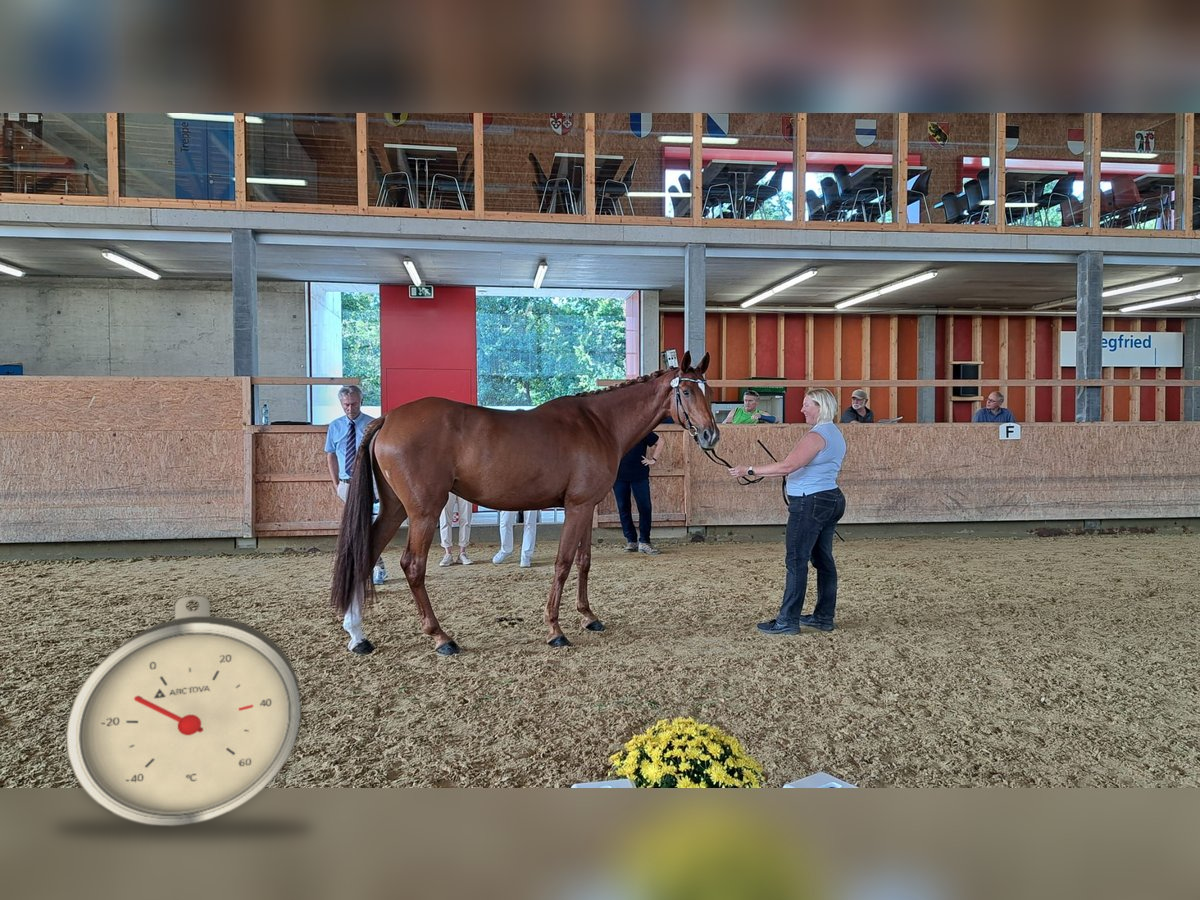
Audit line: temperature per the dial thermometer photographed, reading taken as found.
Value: -10 °C
